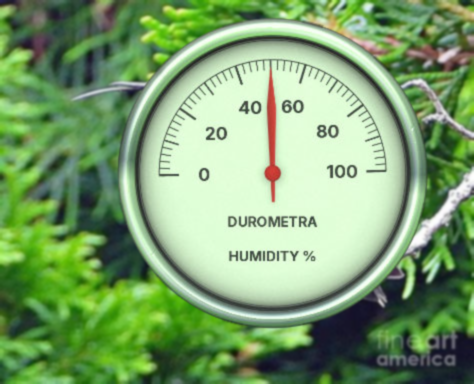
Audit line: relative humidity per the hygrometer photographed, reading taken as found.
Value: 50 %
